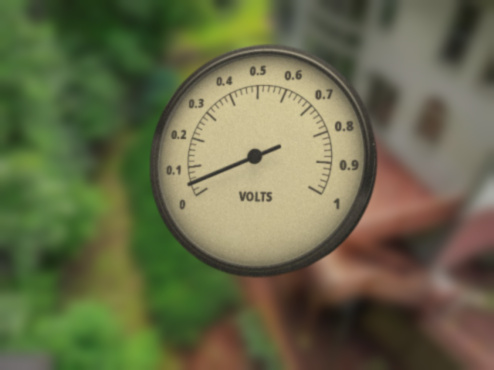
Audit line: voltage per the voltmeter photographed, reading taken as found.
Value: 0.04 V
